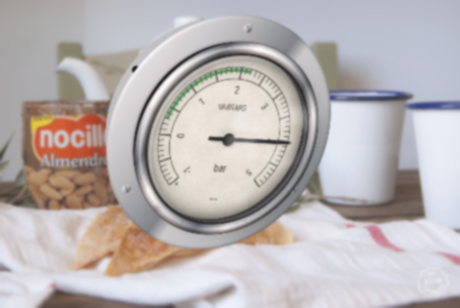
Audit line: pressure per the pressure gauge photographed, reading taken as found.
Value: 4 bar
